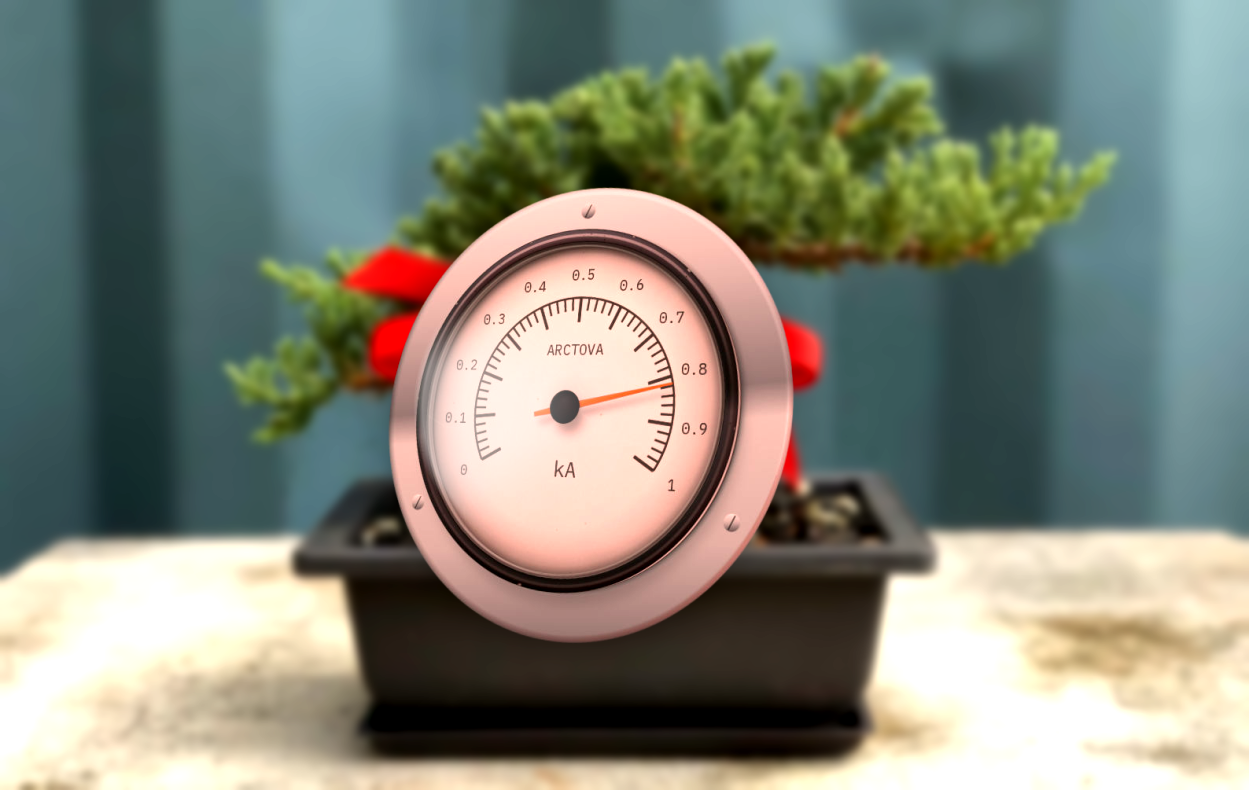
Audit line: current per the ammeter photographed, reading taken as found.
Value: 0.82 kA
